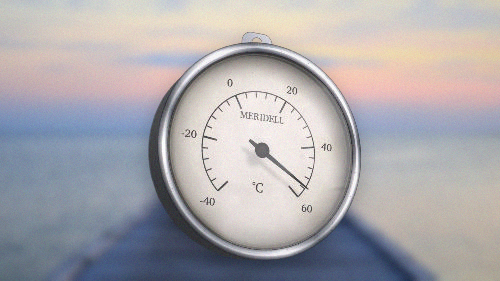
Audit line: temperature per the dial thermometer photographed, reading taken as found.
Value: 56 °C
